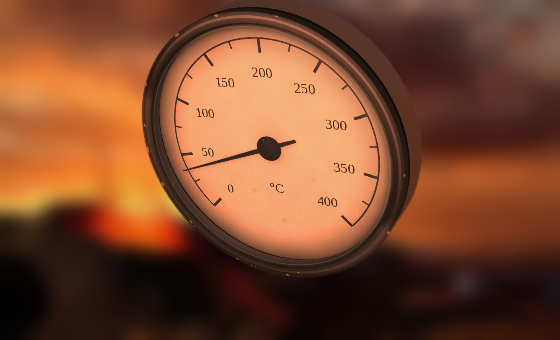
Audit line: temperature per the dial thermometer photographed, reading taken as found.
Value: 37.5 °C
